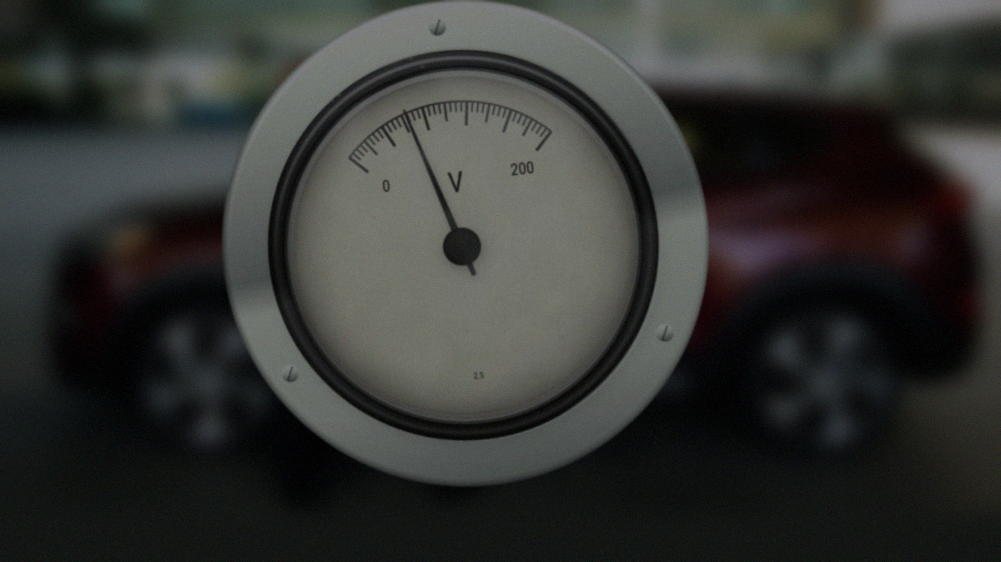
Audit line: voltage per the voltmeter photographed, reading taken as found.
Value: 65 V
